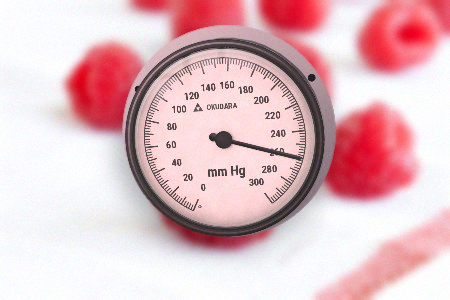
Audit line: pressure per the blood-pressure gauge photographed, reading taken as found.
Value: 260 mmHg
